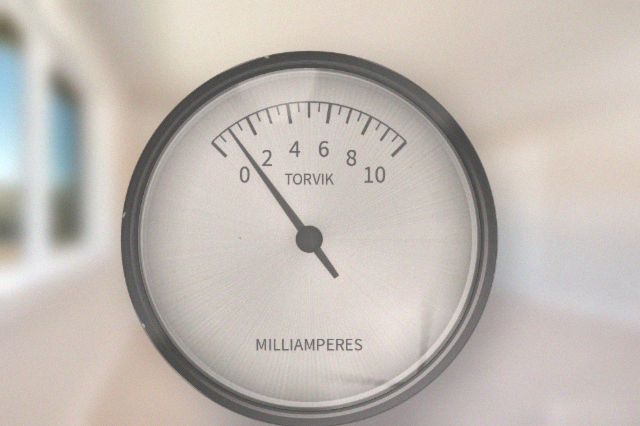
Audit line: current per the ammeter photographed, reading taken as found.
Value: 1 mA
